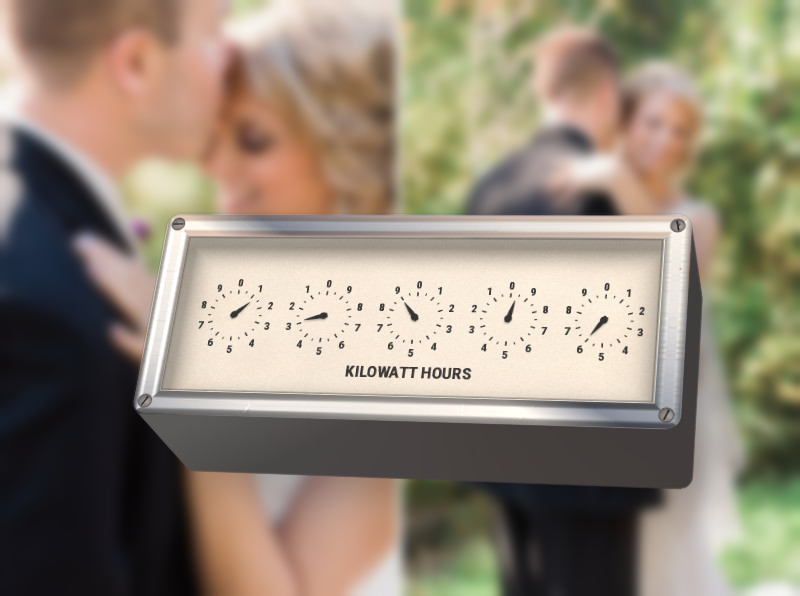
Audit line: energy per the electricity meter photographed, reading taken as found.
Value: 12896 kWh
